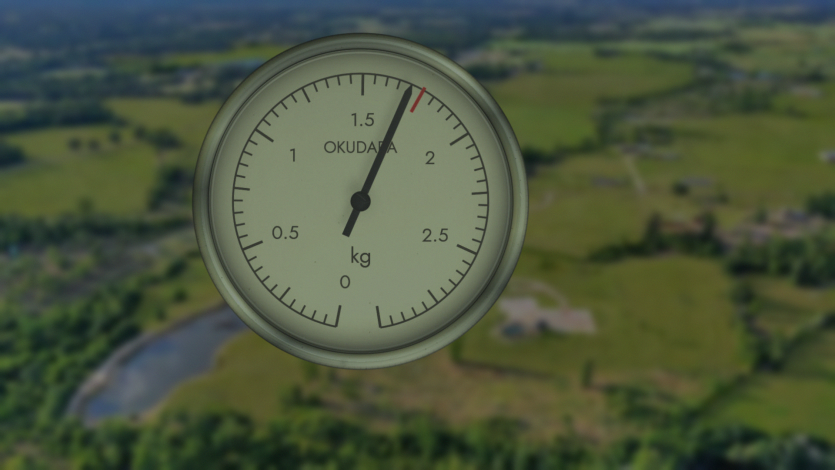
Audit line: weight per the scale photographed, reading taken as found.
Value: 1.7 kg
